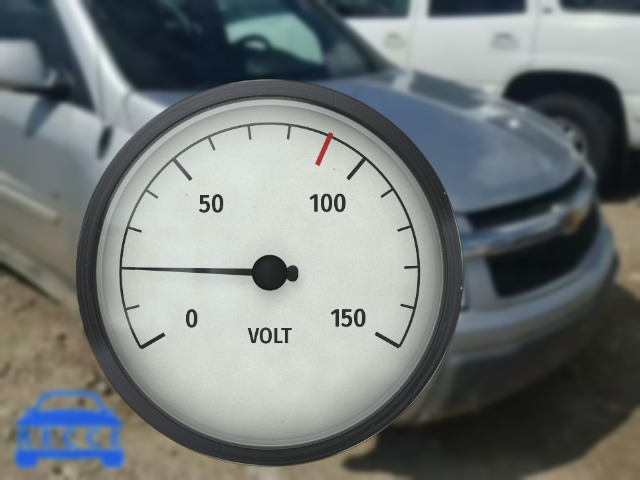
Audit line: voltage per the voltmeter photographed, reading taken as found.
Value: 20 V
